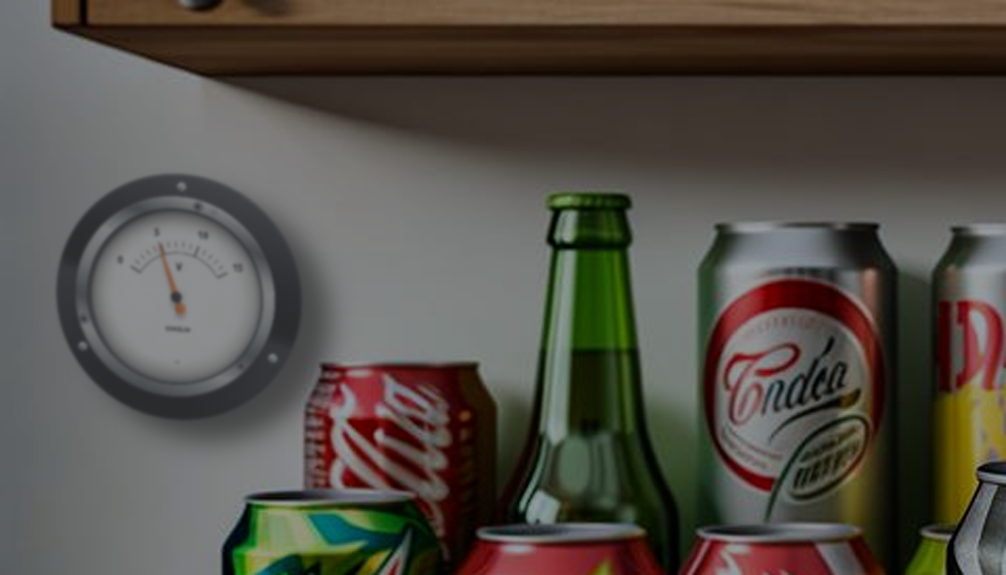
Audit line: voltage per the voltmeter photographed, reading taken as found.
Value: 5 V
